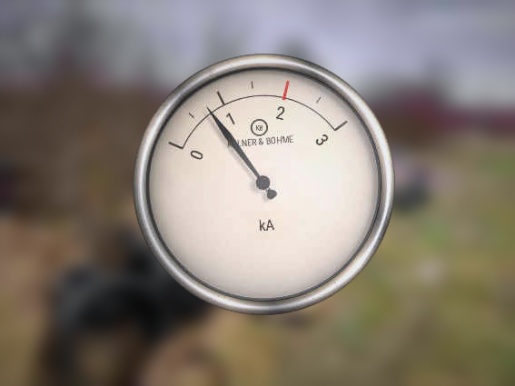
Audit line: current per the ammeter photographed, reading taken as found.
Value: 0.75 kA
